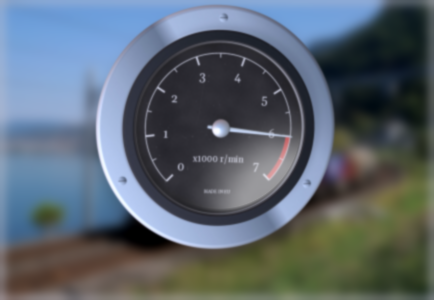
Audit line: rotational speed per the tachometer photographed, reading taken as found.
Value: 6000 rpm
